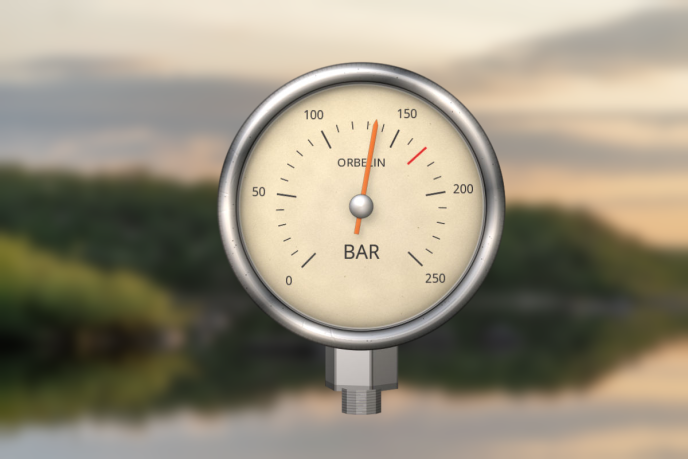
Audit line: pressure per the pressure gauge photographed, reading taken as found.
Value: 135 bar
